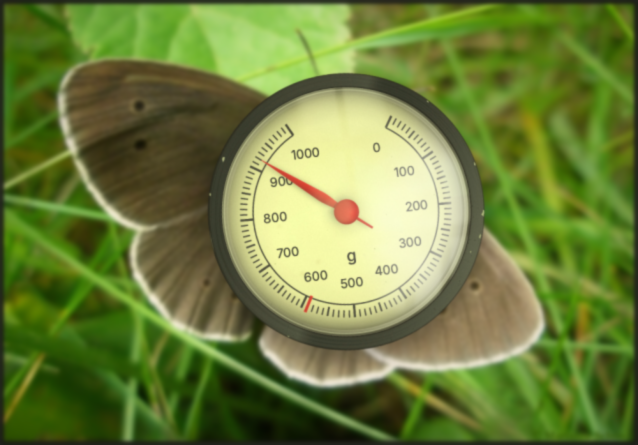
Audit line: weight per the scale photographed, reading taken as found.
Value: 920 g
